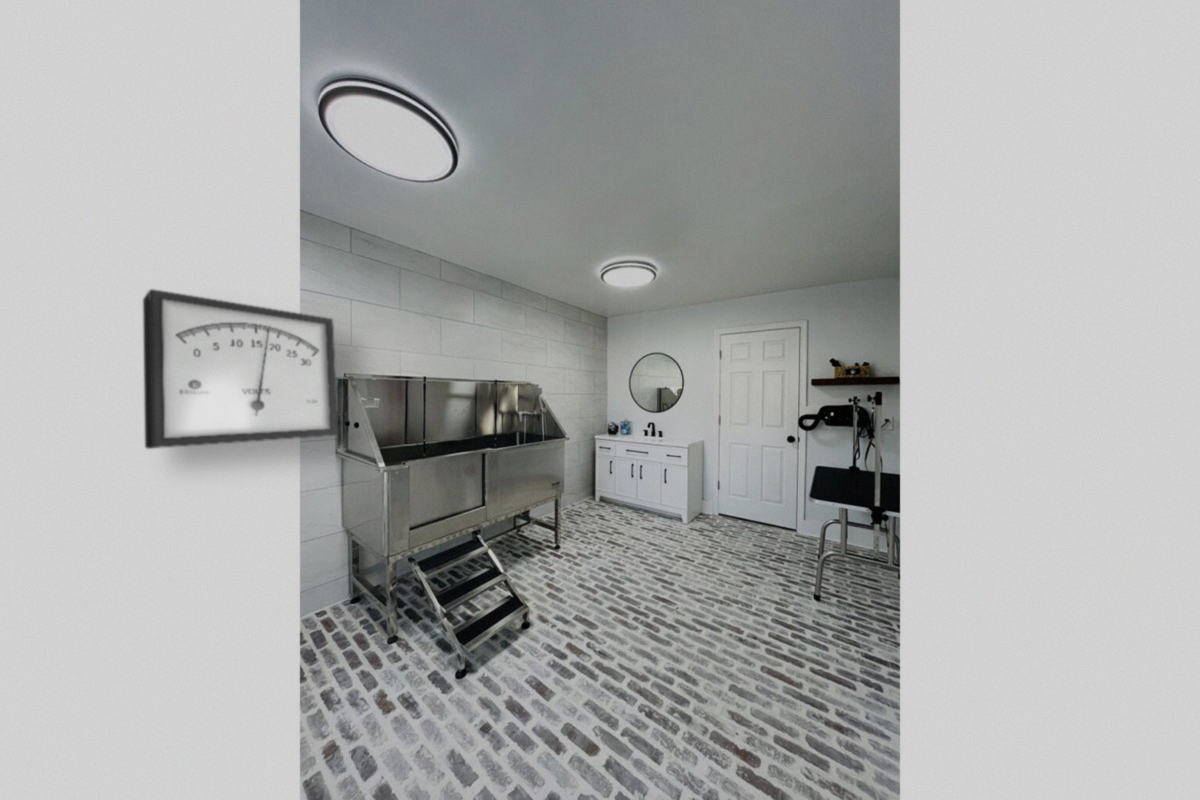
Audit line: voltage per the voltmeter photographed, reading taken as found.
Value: 17.5 V
